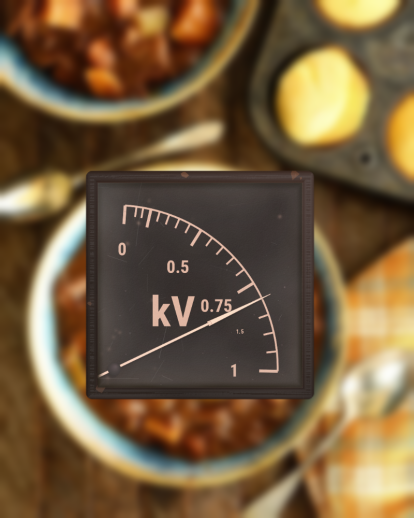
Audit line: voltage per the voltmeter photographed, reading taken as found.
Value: 0.8 kV
